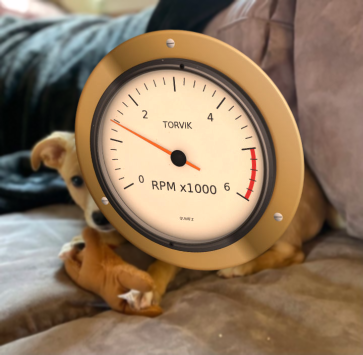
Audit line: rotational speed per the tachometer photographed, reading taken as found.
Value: 1400 rpm
